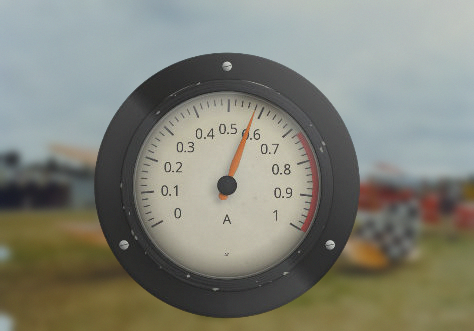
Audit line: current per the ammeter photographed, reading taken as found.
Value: 0.58 A
